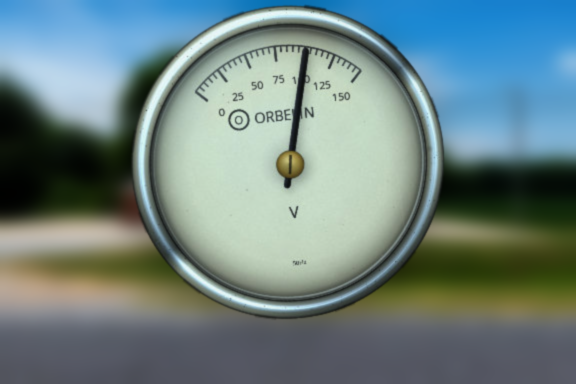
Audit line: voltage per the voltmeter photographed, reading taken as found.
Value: 100 V
